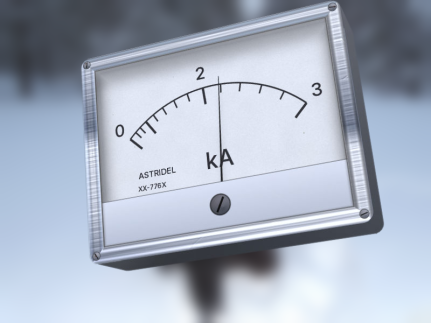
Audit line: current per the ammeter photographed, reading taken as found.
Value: 2.2 kA
